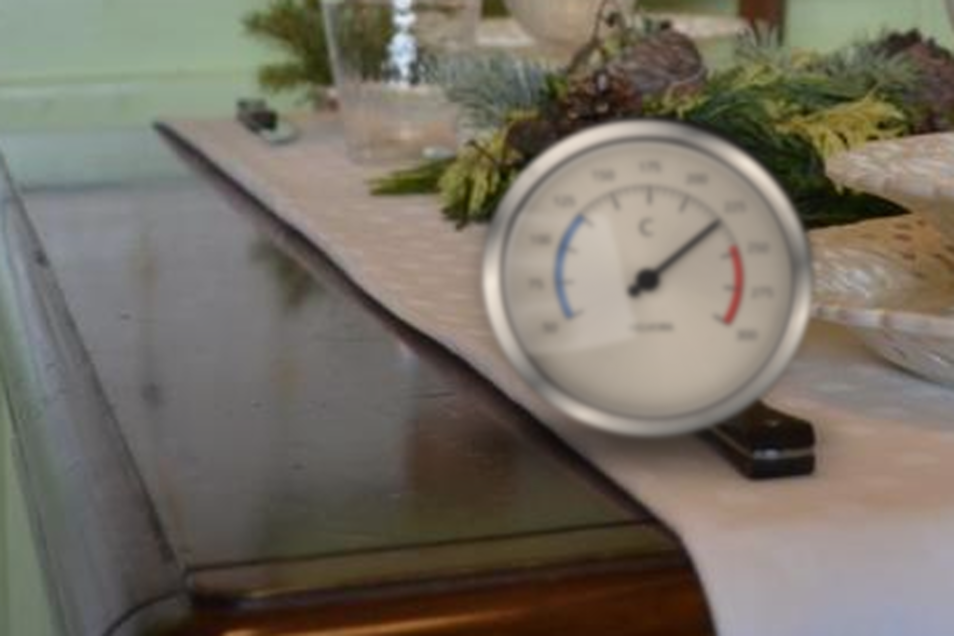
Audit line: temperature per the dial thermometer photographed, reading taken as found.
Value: 225 °C
